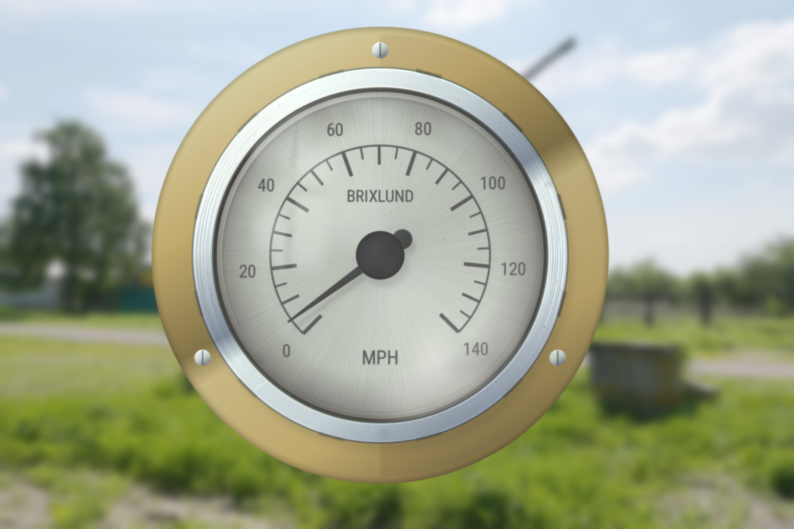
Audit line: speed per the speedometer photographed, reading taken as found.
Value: 5 mph
